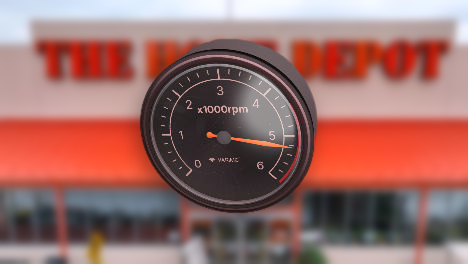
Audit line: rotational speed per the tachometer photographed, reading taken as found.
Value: 5200 rpm
